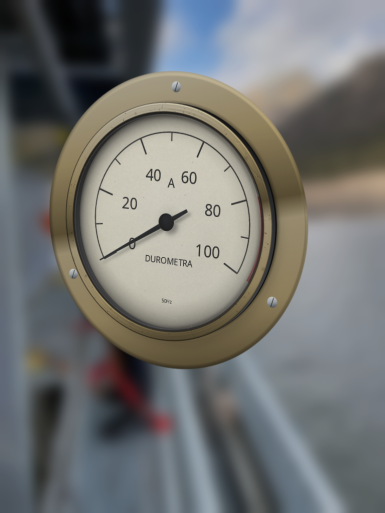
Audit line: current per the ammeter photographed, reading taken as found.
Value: 0 A
